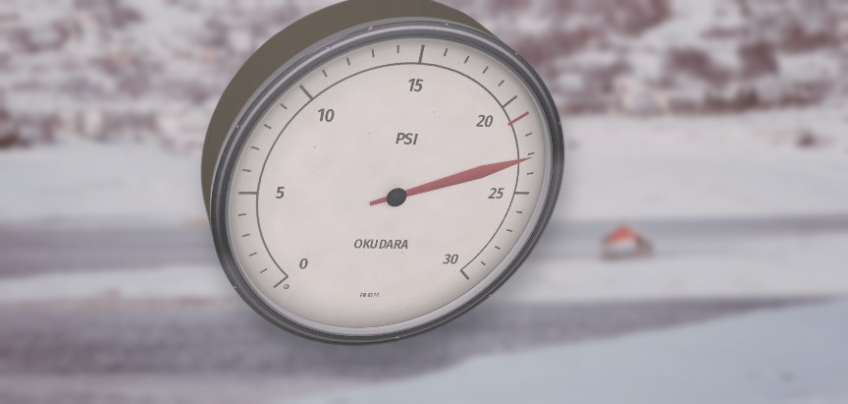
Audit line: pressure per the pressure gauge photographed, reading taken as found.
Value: 23 psi
